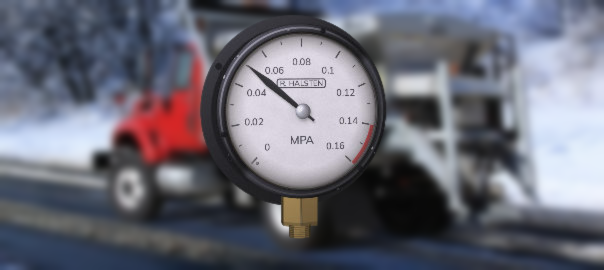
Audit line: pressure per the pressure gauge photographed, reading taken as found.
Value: 0.05 MPa
